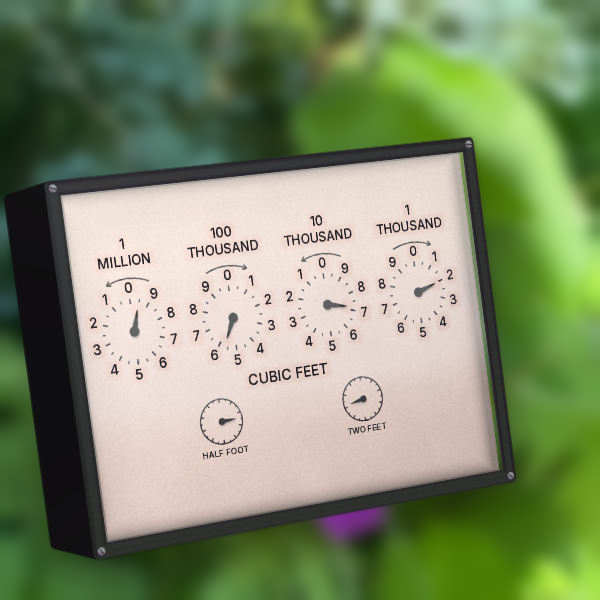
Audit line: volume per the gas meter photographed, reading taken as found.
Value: 957200 ft³
